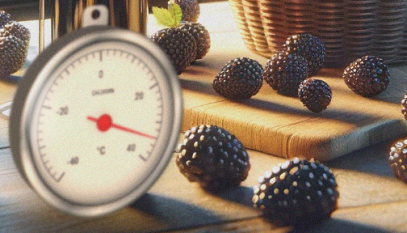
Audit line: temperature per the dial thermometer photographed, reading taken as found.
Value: 34 °C
